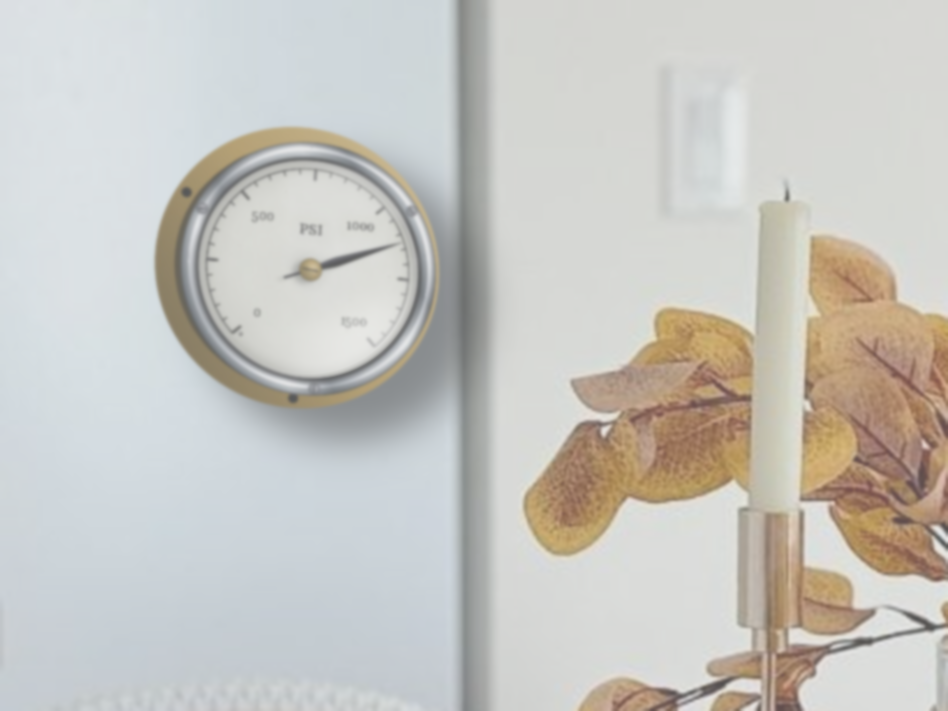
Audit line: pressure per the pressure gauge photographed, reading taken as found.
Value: 1125 psi
